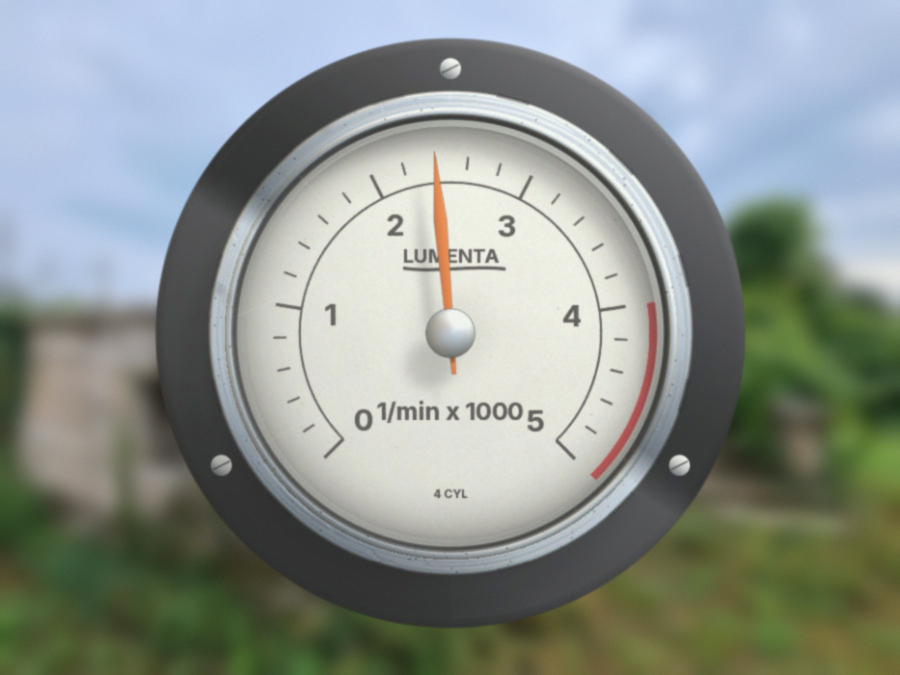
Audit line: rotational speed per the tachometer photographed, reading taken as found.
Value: 2400 rpm
